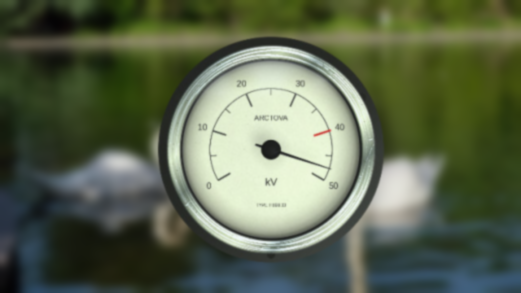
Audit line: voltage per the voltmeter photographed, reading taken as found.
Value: 47.5 kV
